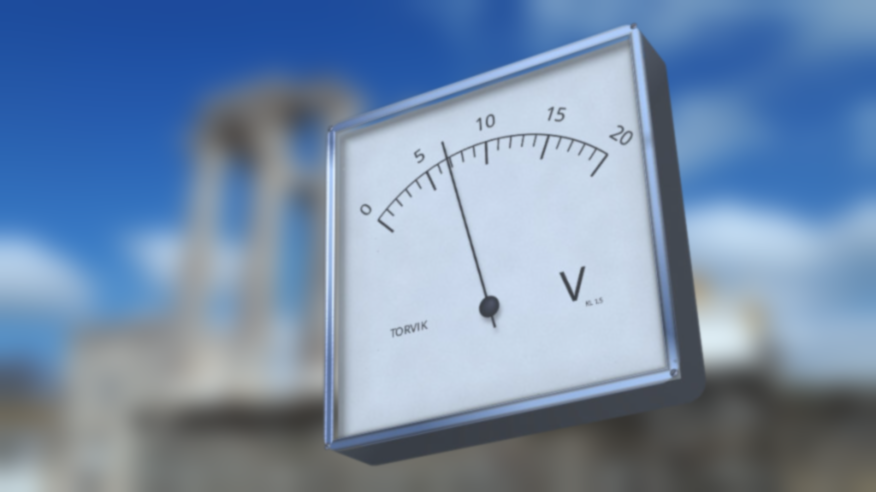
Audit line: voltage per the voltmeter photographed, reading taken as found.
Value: 7 V
